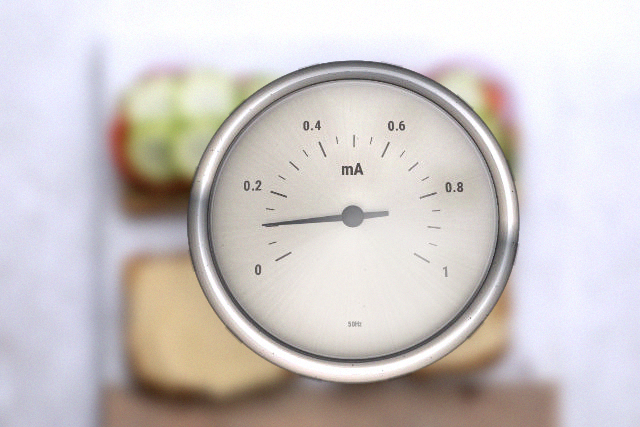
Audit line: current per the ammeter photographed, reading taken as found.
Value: 0.1 mA
